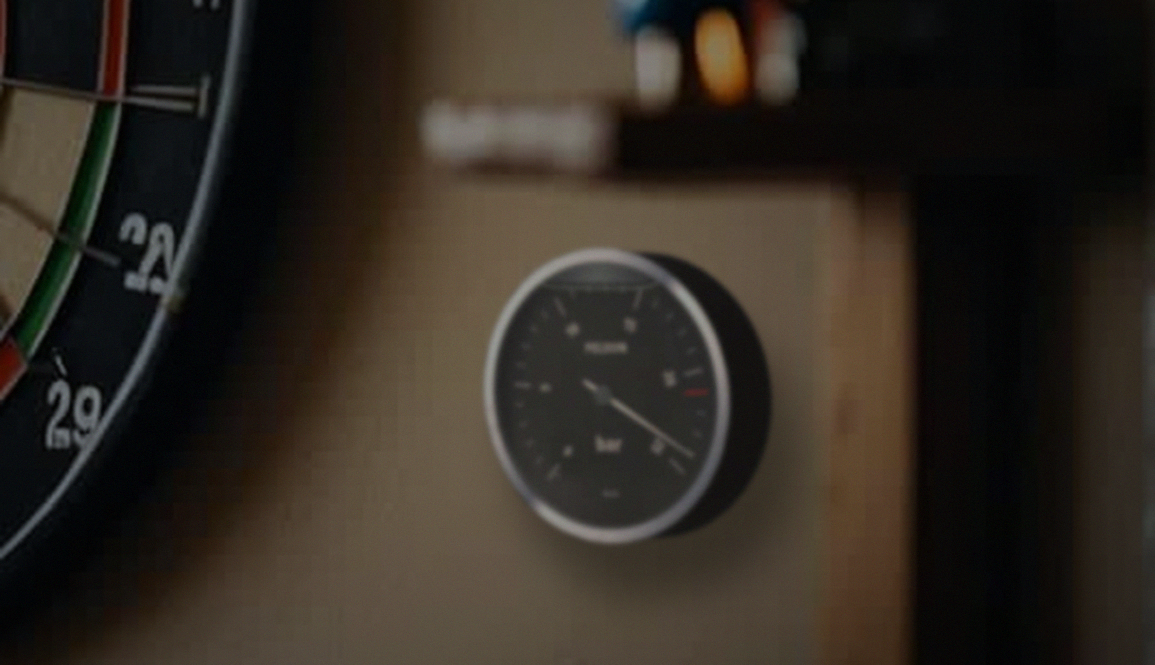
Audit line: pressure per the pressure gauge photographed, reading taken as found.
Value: 24 bar
